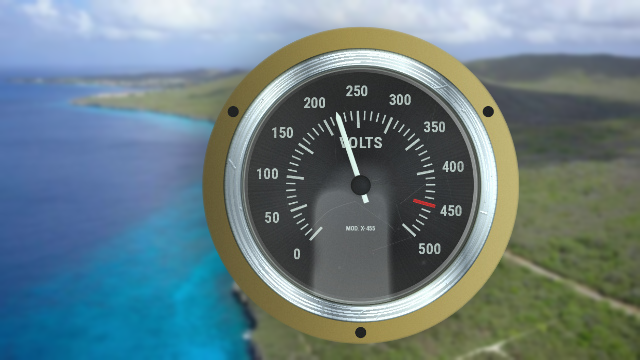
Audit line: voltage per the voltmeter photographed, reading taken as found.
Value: 220 V
